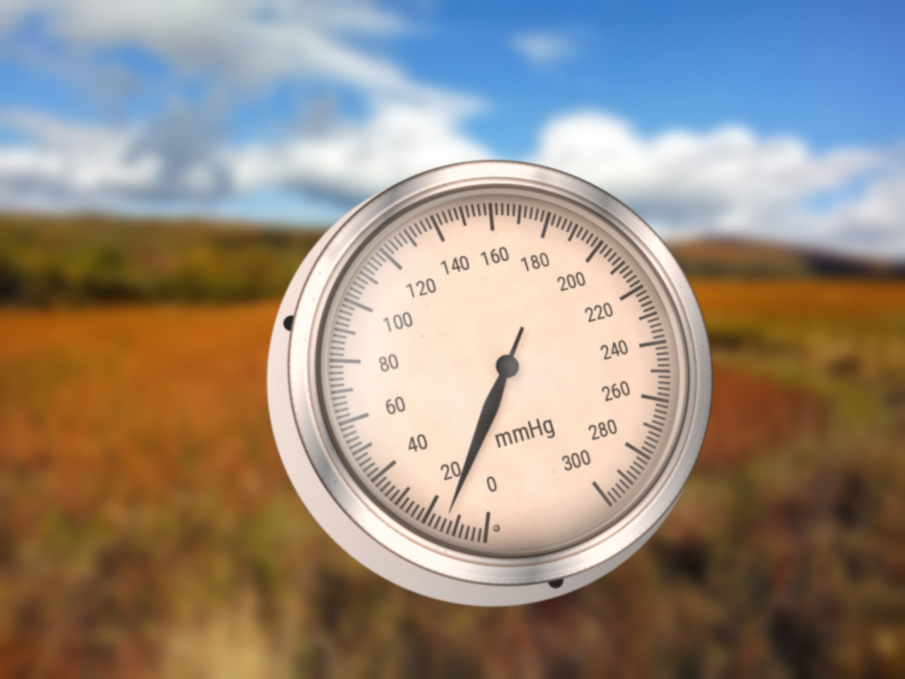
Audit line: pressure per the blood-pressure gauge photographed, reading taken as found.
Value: 14 mmHg
